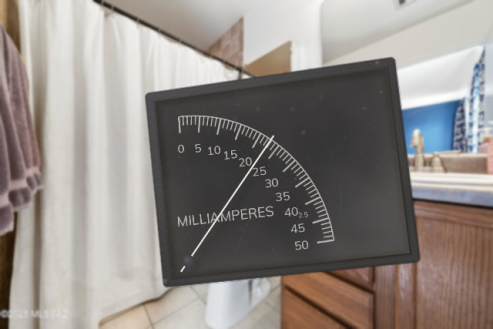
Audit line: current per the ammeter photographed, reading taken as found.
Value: 23 mA
